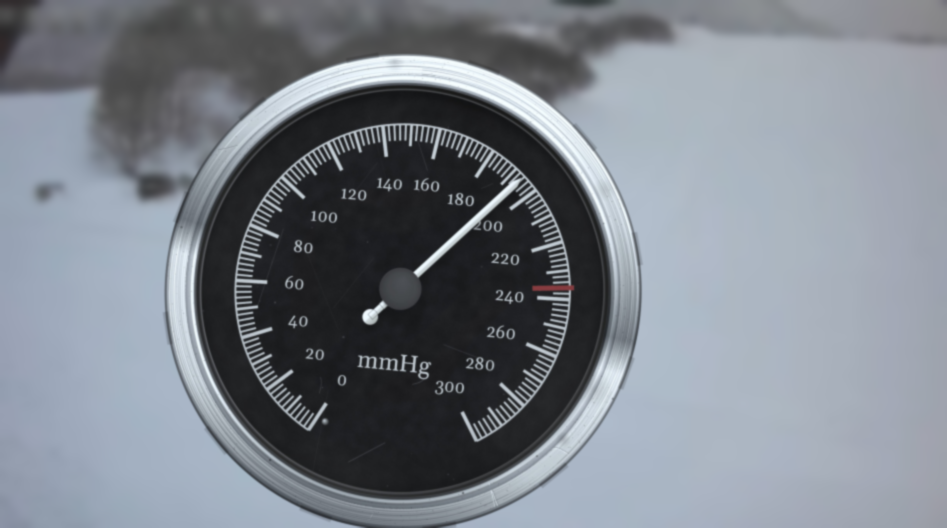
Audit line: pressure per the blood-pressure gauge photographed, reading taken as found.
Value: 194 mmHg
